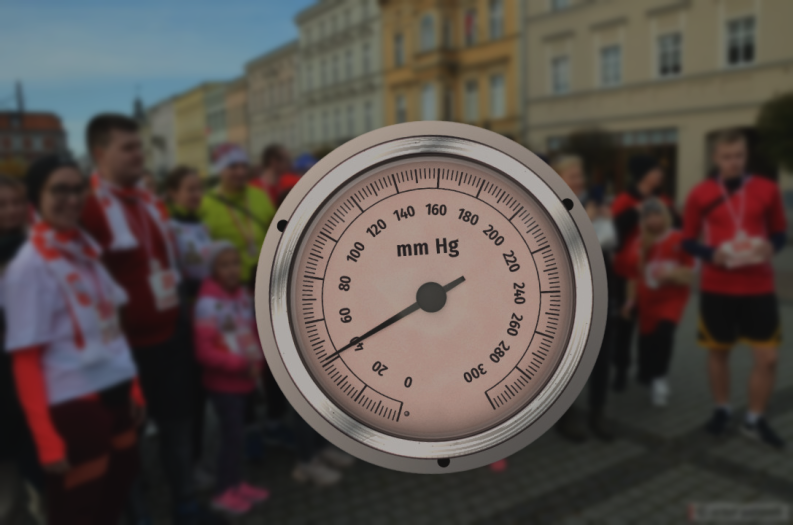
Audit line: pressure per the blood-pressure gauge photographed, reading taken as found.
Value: 42 mmHg
